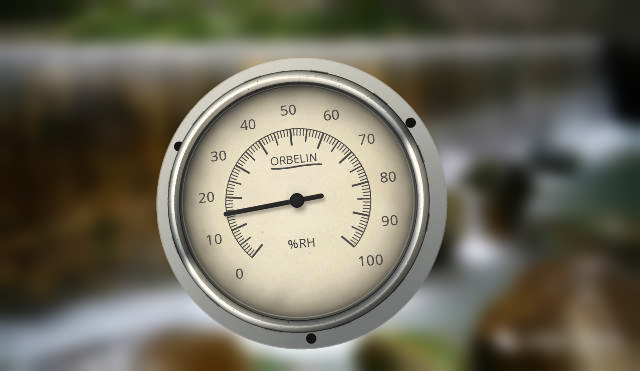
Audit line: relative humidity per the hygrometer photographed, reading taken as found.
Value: 15 %
